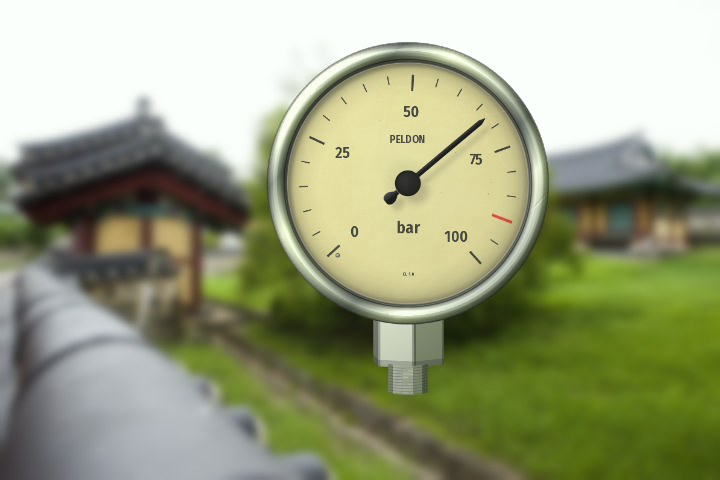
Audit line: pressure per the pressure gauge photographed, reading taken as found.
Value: 67.5 bar
